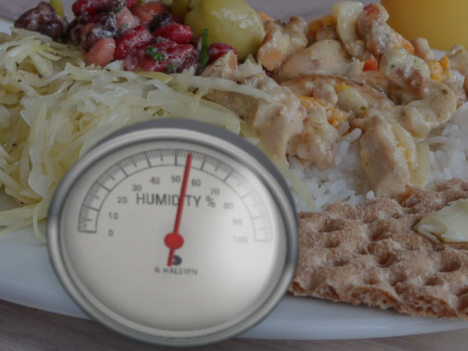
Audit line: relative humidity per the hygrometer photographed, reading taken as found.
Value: 55 %
